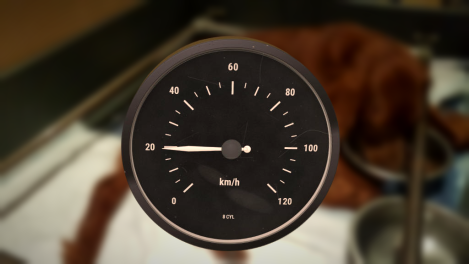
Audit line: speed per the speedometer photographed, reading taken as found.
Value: 20 km/h
